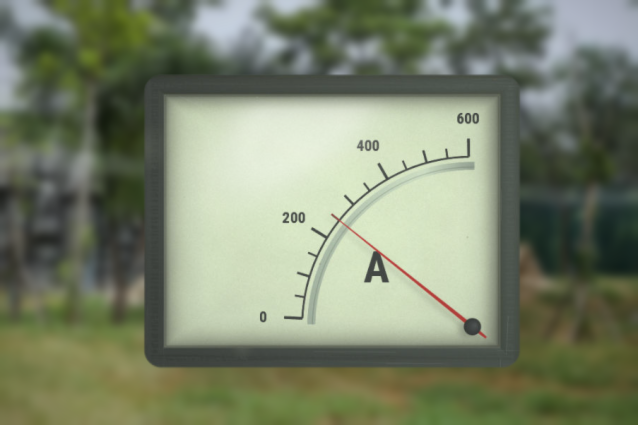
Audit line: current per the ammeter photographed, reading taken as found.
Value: 250 A
